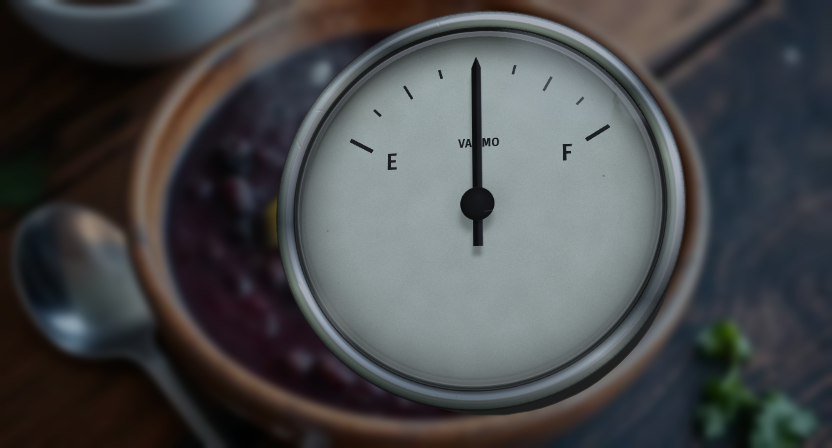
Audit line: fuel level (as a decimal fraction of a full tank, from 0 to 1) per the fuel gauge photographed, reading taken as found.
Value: 0.5
